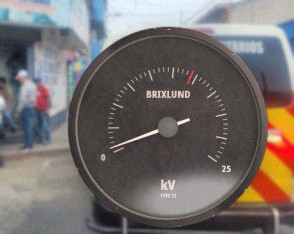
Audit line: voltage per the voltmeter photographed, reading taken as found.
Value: 0.5 kV
